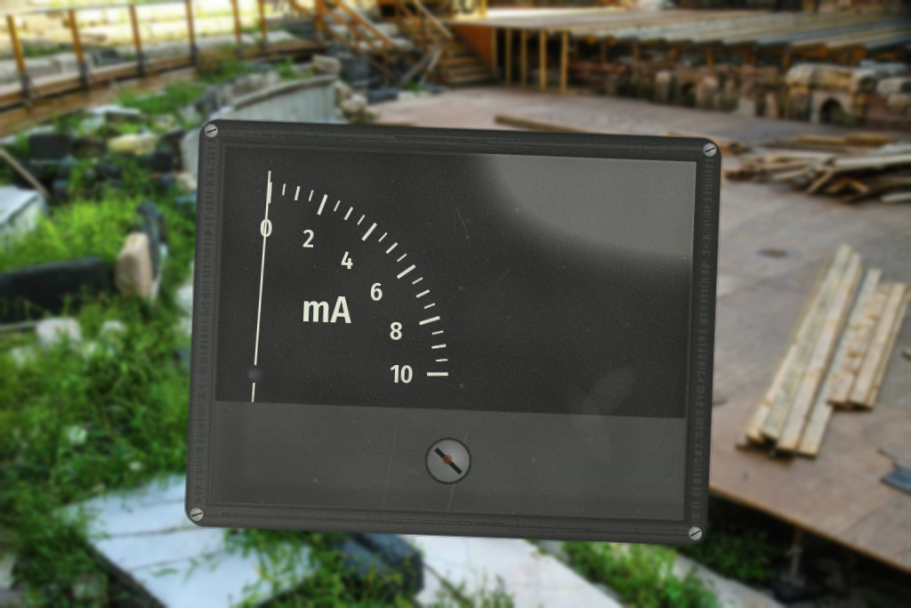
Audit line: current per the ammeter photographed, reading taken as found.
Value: 0 mA
